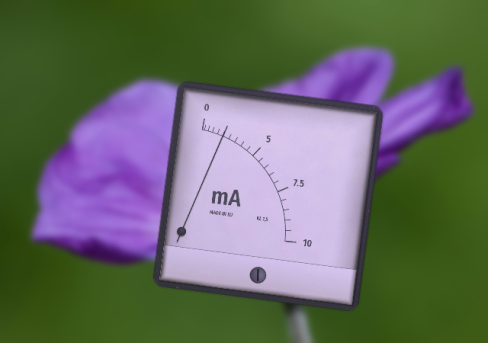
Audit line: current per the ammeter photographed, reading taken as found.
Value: 2.5 mA
